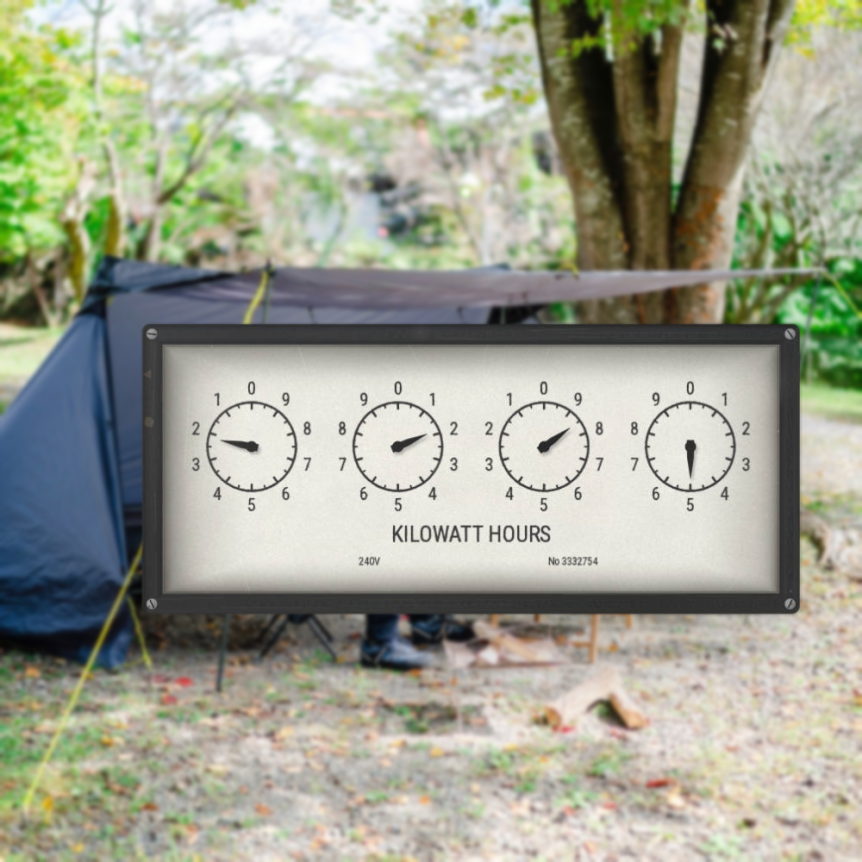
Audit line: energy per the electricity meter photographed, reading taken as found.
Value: 2185 kWh
